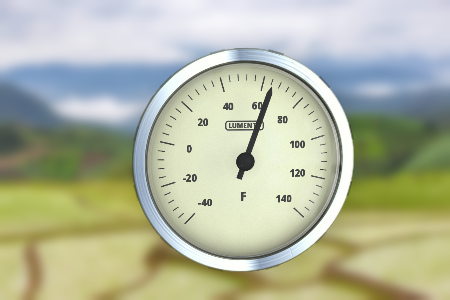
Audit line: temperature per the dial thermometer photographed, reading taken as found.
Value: 64 °F
